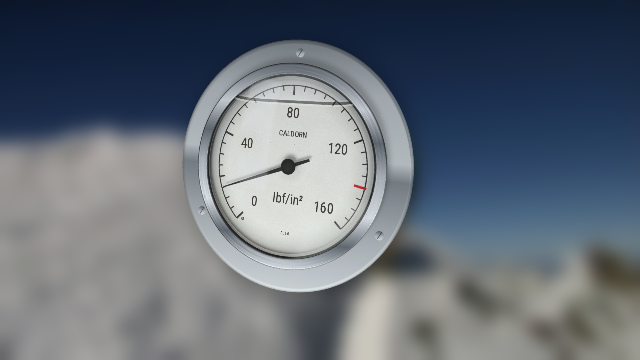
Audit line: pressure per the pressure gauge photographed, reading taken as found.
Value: 15 psi
